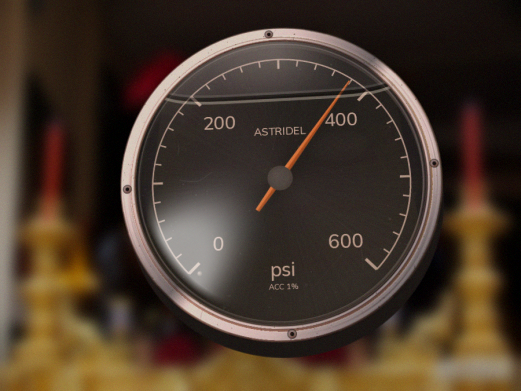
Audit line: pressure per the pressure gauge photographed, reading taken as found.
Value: 380 psi
